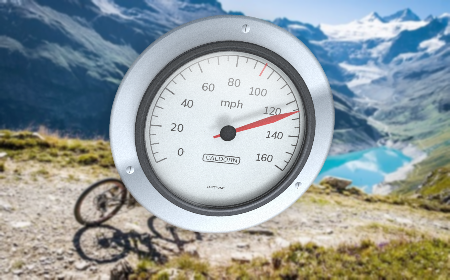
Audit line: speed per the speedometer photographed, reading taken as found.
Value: 125 mph
